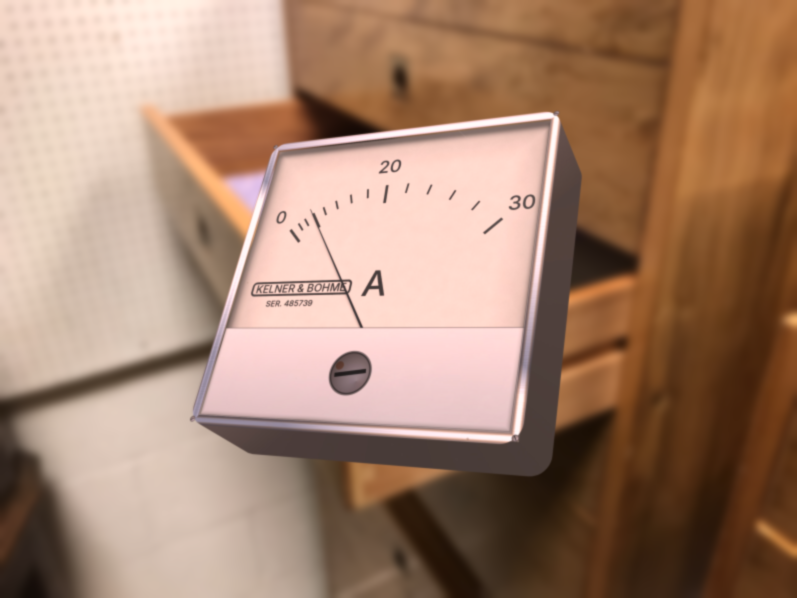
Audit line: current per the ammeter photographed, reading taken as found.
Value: 10 A
